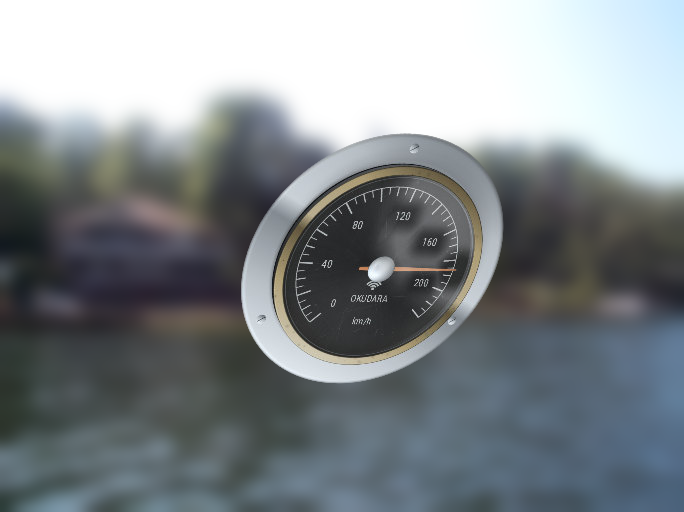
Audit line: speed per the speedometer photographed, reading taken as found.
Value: 185 km/h
